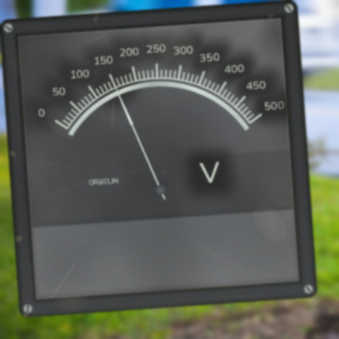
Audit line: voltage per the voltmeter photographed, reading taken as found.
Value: 150 V
